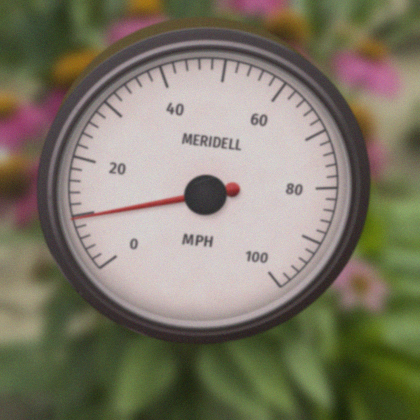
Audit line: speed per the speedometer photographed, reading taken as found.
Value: 10 mph
